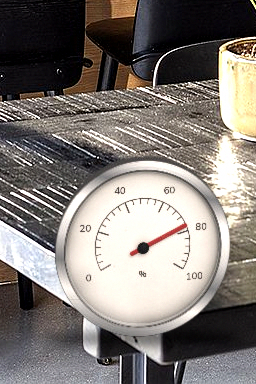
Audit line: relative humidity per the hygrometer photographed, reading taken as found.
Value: 76 %
